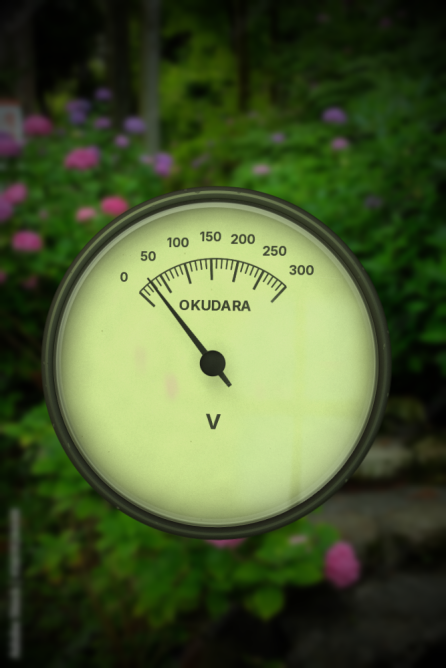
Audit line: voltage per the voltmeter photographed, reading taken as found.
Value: 30 V
